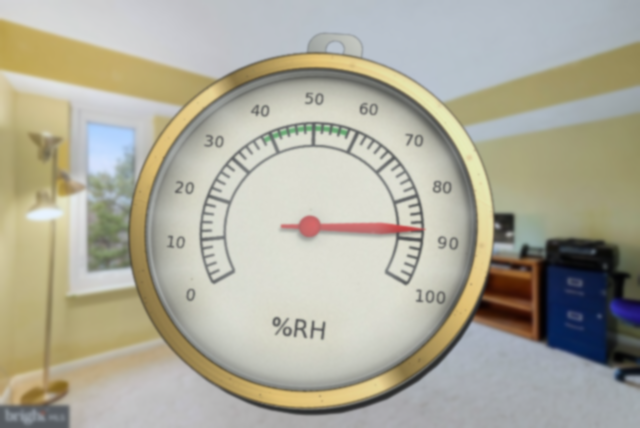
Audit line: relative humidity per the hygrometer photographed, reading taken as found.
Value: 88 %
